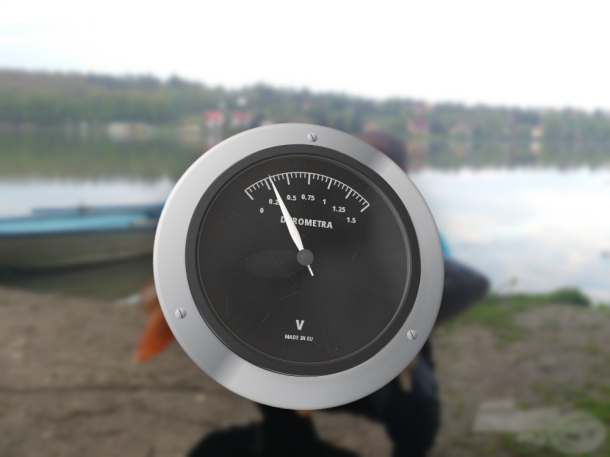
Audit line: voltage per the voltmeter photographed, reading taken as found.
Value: 0.3 V
